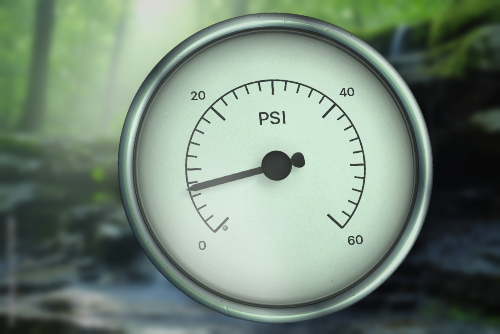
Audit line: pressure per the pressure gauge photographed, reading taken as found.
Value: 7 psi
